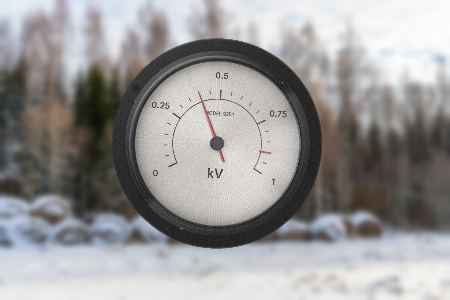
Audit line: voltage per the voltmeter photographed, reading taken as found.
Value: 0.4 kV
